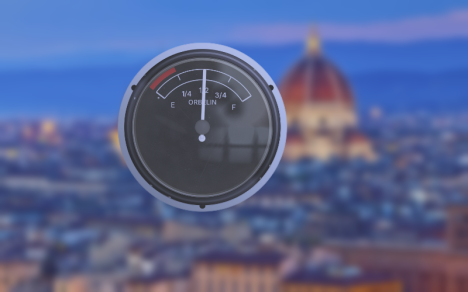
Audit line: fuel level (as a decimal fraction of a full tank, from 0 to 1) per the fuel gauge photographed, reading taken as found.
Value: 0.5
